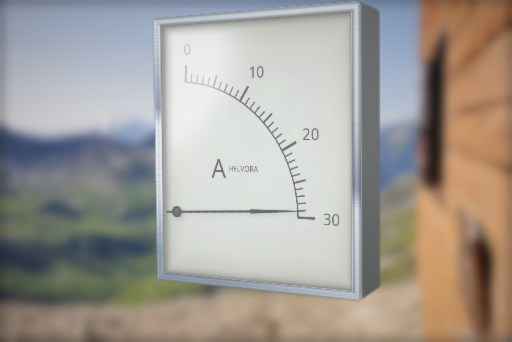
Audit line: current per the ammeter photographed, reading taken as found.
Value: 29 A
